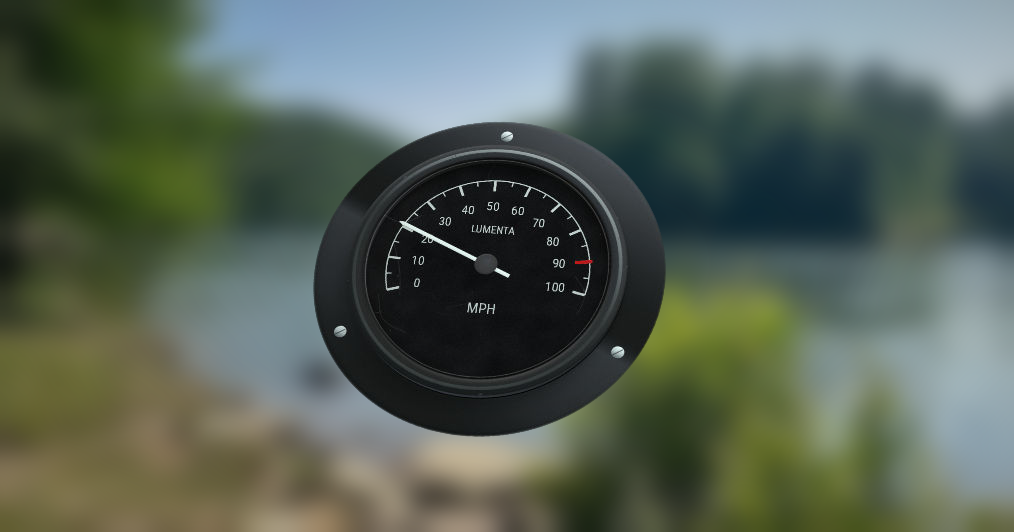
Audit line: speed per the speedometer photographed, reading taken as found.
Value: 20 mph
